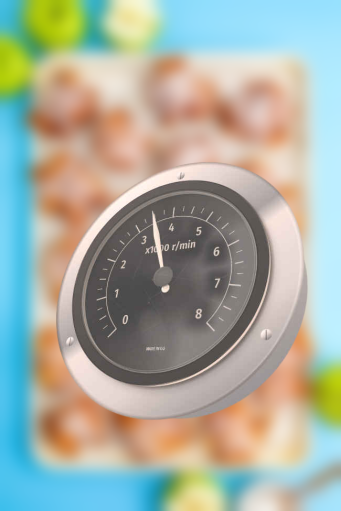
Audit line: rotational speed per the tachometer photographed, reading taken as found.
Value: 3500 rpm
